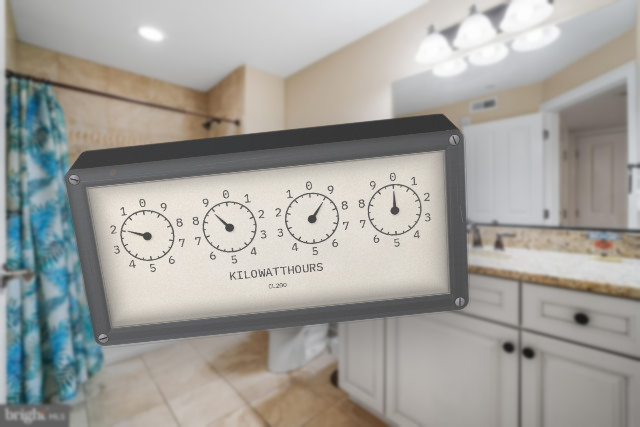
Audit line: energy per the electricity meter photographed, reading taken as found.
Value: 1890 kWh
